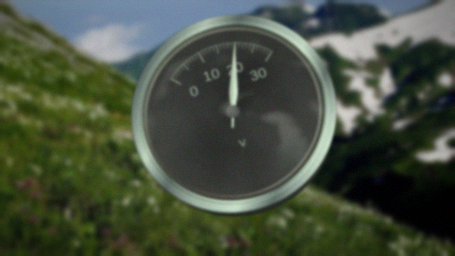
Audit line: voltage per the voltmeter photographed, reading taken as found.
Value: 20 V
